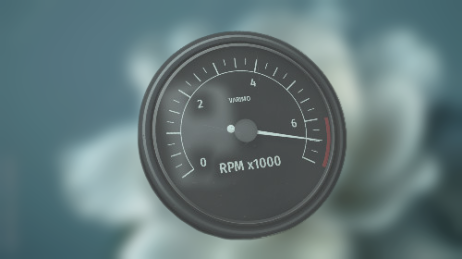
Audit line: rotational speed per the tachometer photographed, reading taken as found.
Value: 6500 rpm
